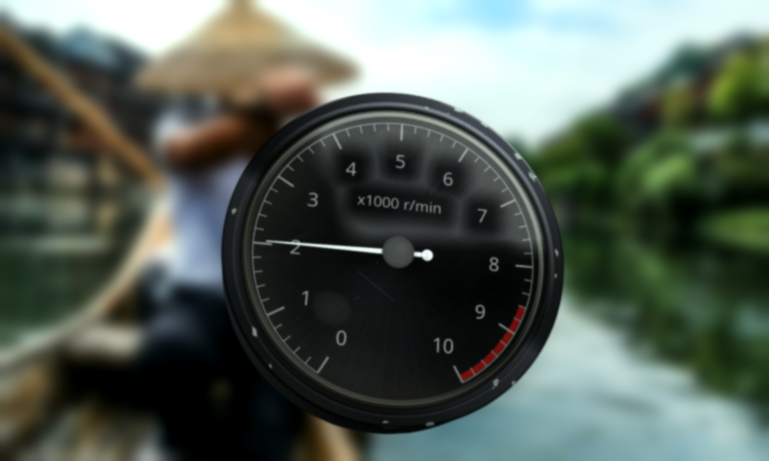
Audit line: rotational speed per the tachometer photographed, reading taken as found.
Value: 2000 rpm
